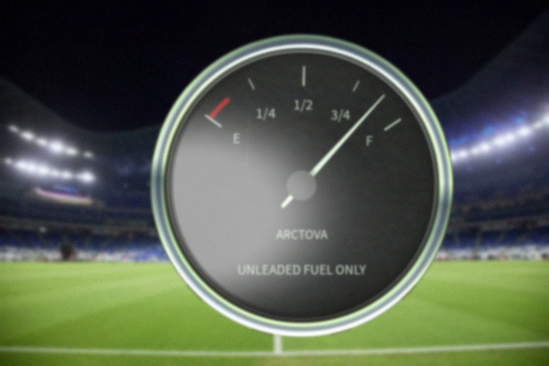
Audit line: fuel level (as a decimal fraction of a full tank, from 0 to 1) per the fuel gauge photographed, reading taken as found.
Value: 0.875
